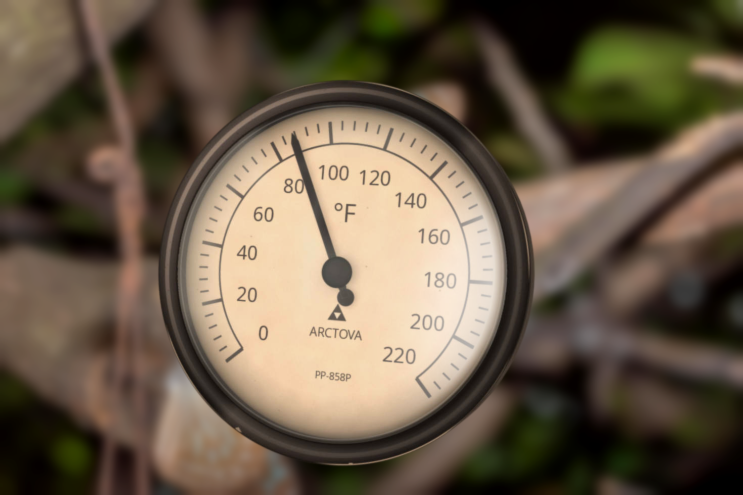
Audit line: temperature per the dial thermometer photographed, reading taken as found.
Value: 88 °F
